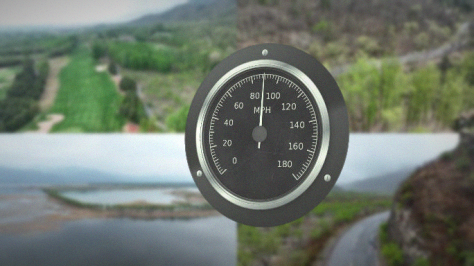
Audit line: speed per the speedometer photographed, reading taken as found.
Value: 90 mph
